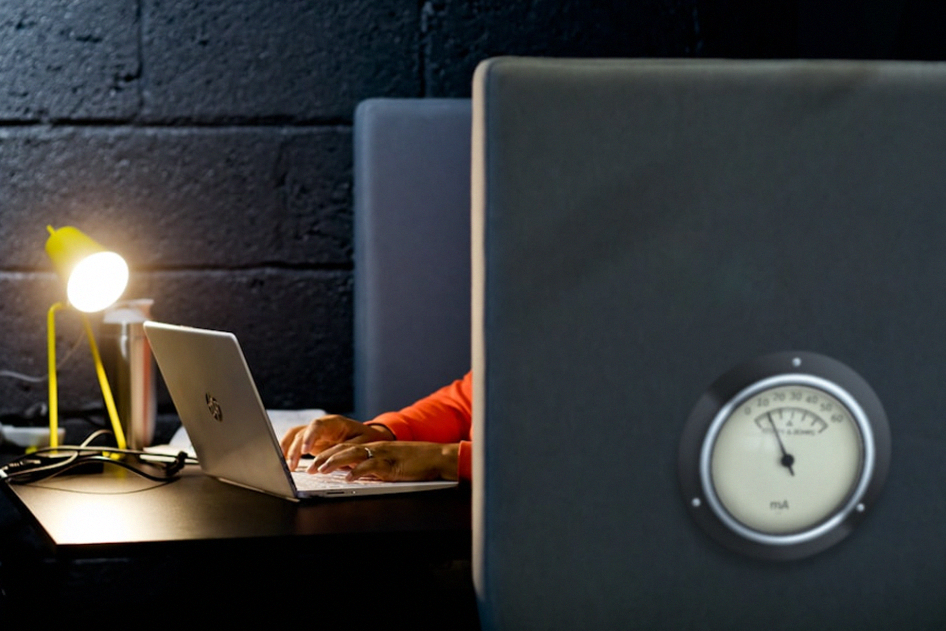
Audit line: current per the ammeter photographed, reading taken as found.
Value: 10 mA
